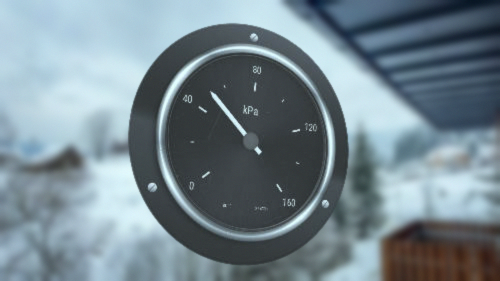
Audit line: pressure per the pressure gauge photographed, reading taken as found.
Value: 50 kPa
